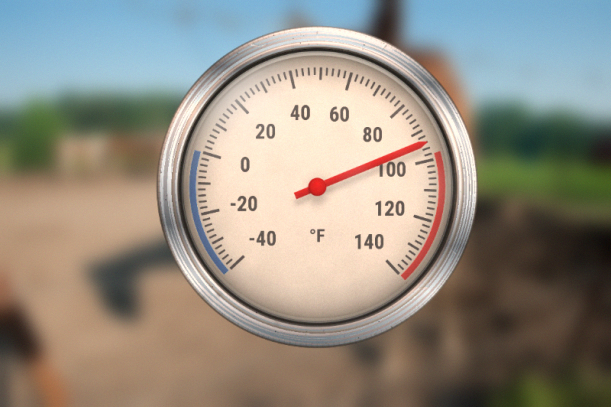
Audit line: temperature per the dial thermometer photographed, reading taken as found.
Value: 94 °F
